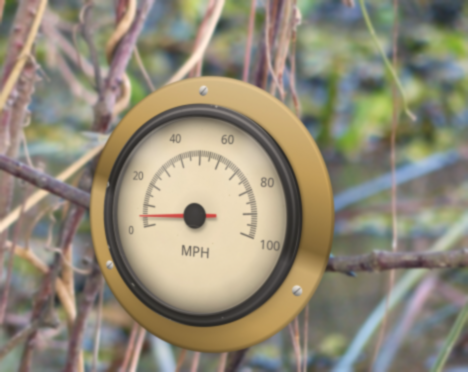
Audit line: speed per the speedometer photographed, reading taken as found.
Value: 5 mph
